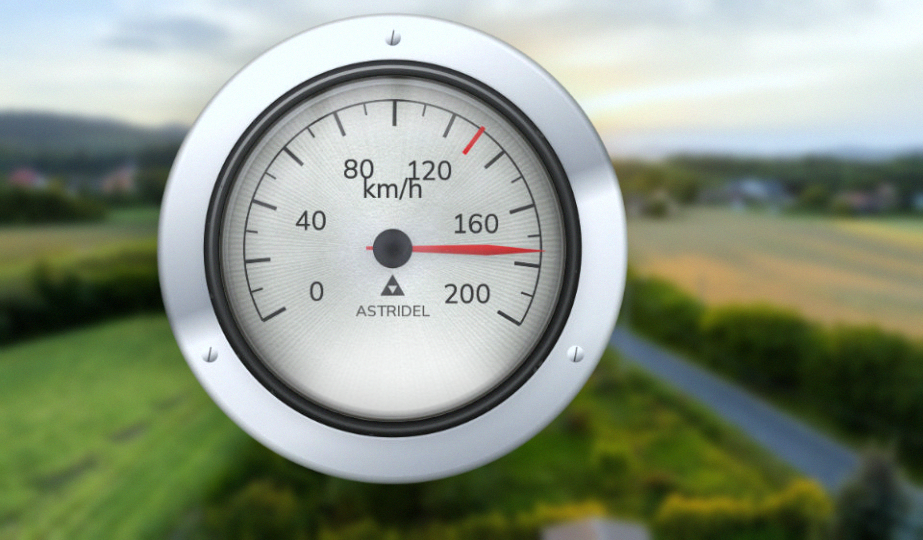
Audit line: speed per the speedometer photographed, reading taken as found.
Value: 175 km/h
